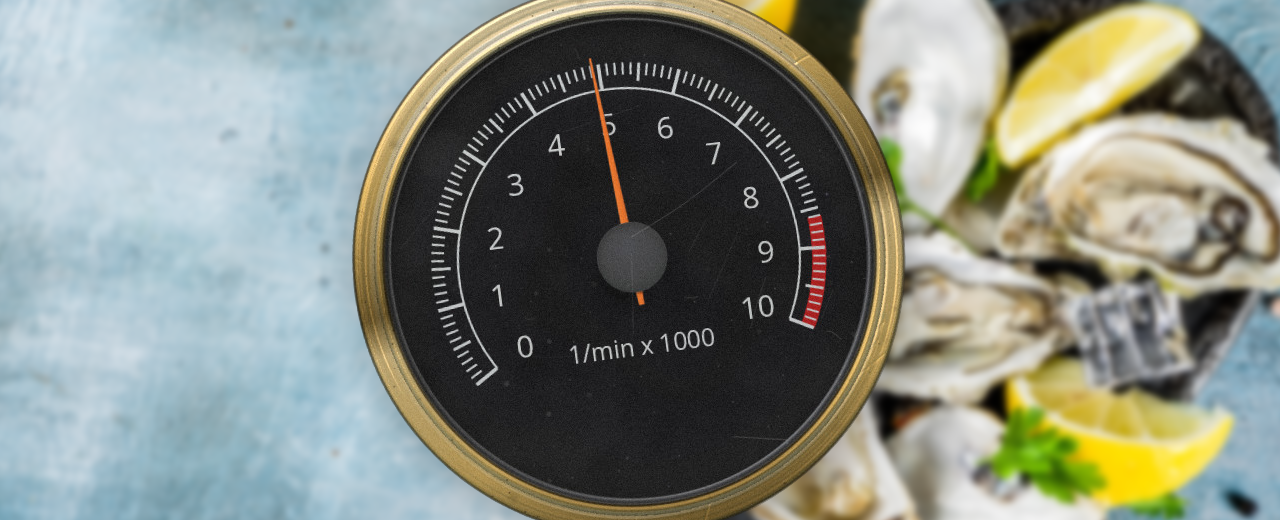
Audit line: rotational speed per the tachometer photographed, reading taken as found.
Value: 4900 rpm
